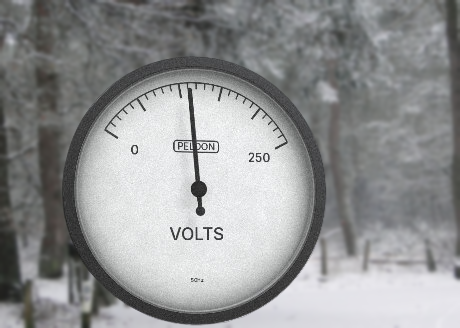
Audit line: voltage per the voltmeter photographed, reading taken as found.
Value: 110 V
